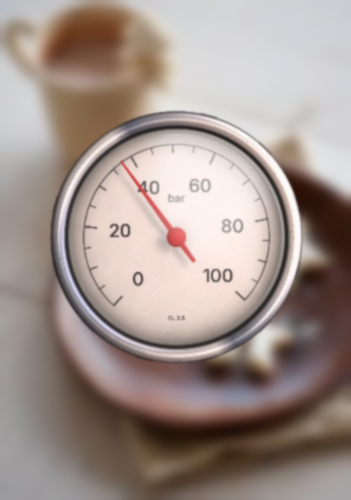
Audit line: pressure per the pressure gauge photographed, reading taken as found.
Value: 37.5 bar
